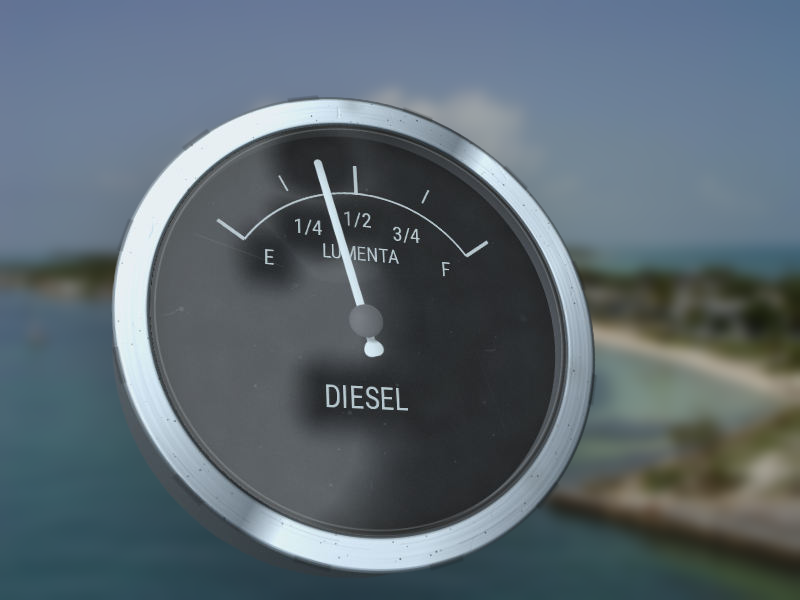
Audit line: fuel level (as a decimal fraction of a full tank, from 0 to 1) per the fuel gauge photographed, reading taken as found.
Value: 0.375
